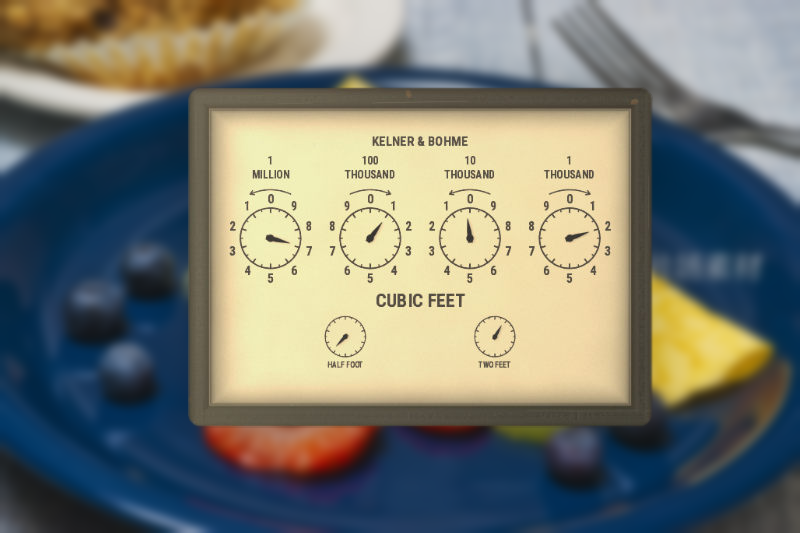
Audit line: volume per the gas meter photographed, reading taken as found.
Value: 710200 ft³
